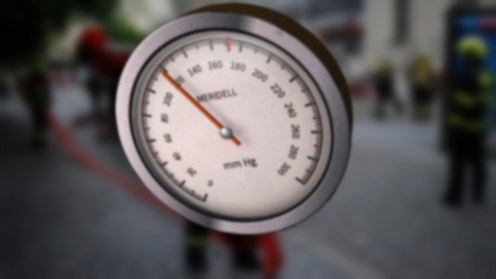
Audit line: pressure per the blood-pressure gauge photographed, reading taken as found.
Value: 120 mmHg
